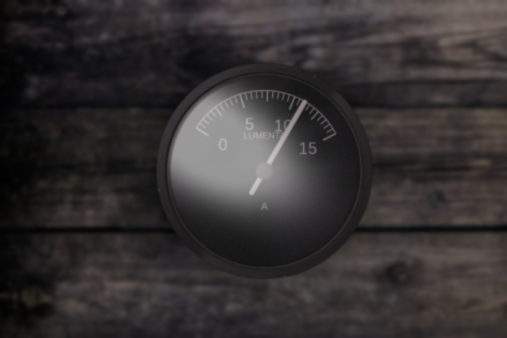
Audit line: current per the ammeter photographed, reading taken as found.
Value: 11 A
